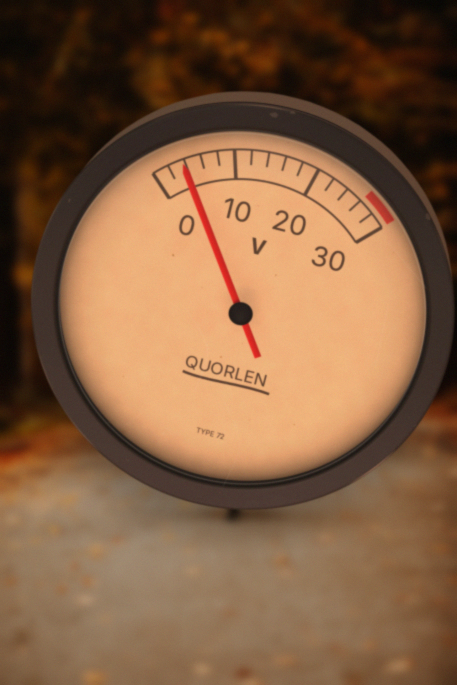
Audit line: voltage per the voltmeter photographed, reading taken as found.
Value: 4 V
